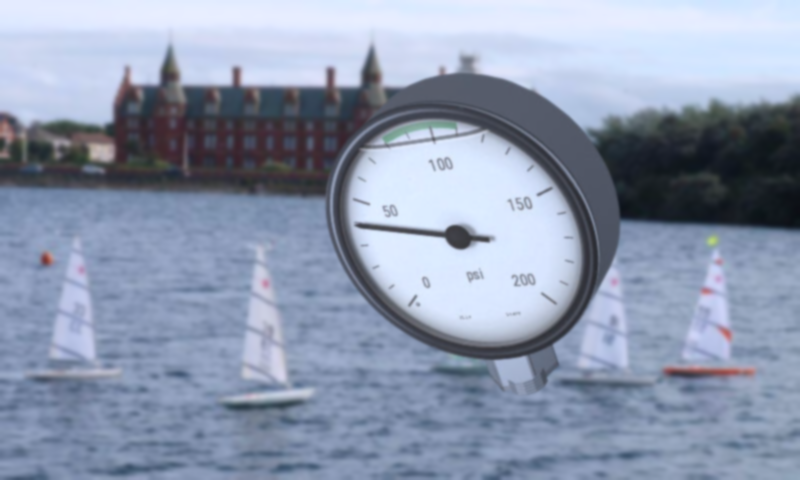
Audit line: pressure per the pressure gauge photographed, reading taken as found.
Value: 40 psi
